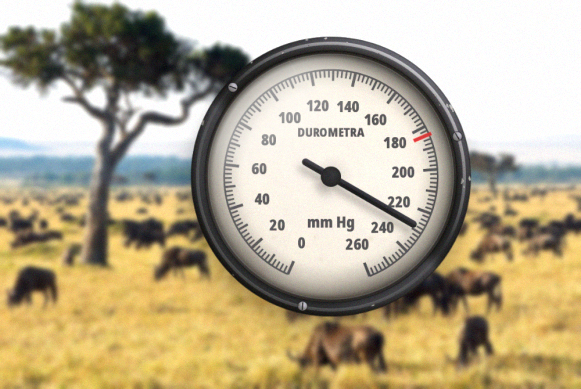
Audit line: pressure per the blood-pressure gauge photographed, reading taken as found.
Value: 228 mmHg
